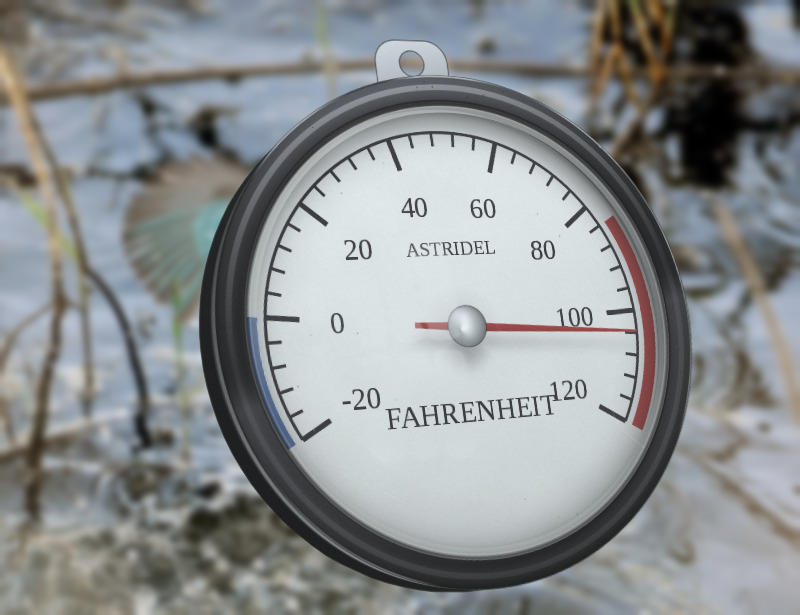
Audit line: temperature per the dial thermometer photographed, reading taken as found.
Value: 104 °F
